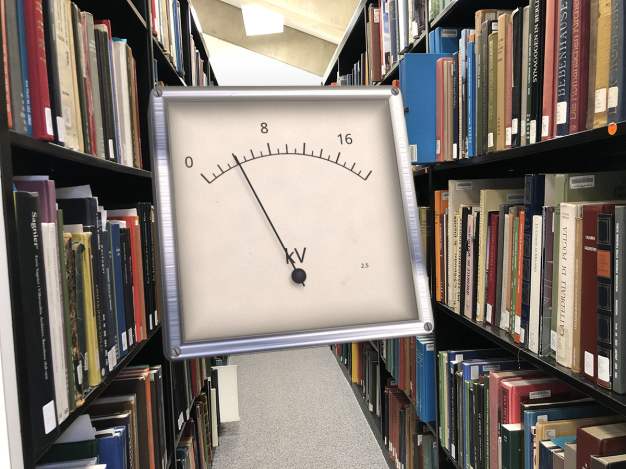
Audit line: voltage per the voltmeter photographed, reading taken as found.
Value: 4 kV
